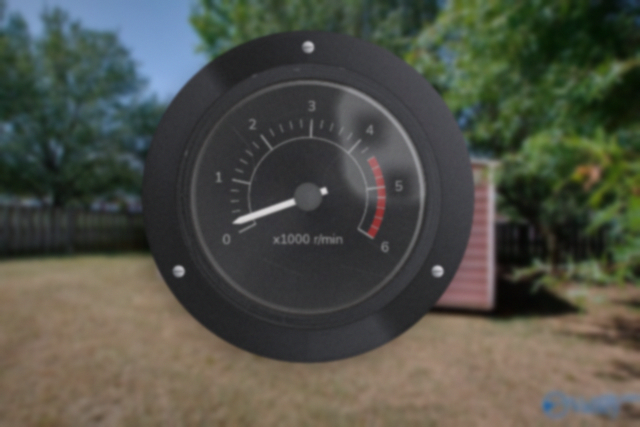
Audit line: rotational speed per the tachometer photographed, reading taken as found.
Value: 200 rpm
